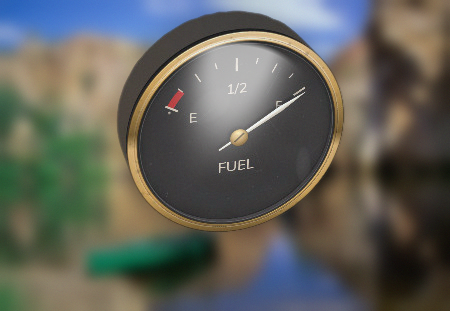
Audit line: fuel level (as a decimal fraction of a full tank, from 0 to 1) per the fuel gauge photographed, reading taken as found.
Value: 1
